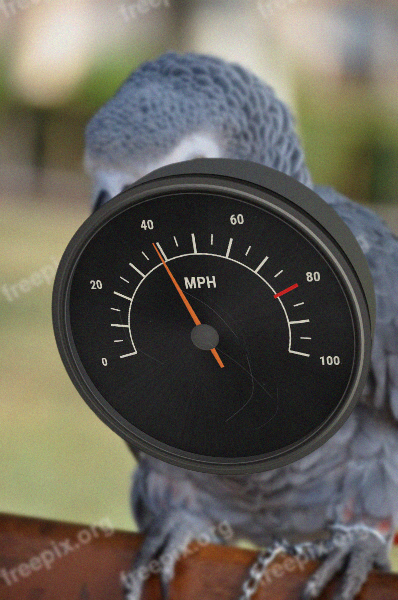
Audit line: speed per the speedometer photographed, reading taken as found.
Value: 40 mph
